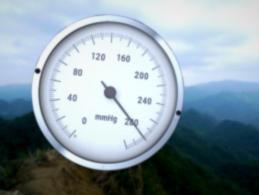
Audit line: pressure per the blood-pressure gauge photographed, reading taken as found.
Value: 280 mmHg
